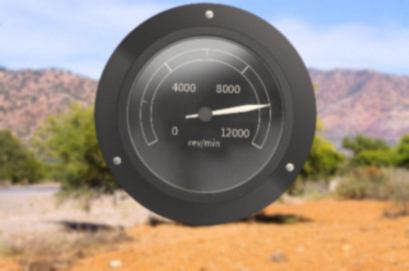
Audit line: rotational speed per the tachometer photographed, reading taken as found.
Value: 10000 rpm
